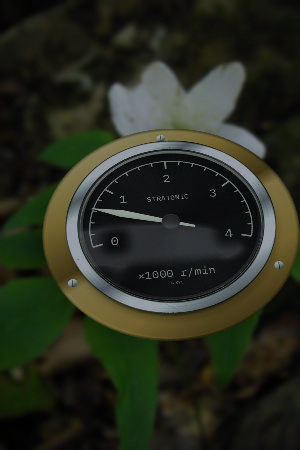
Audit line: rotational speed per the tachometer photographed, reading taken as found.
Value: 600 rpm
